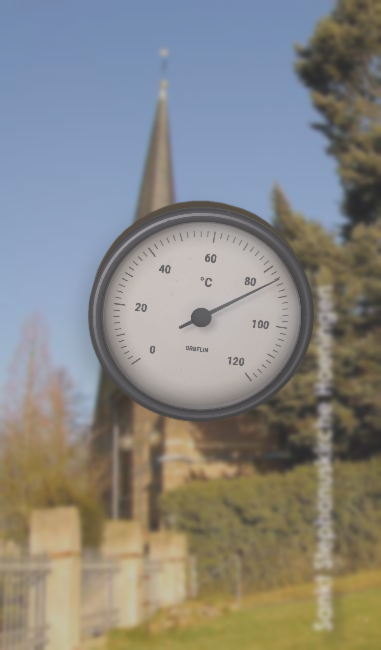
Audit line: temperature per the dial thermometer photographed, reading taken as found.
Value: 84 °C
